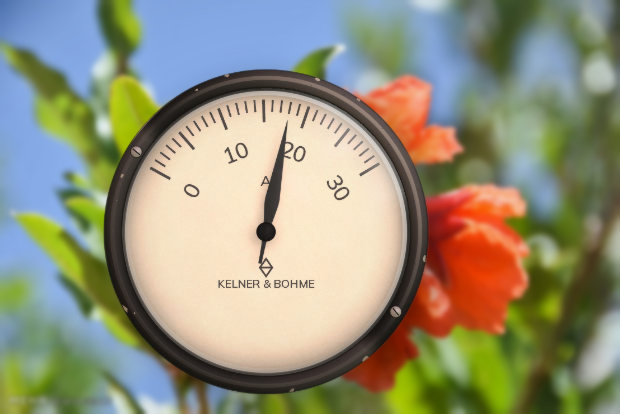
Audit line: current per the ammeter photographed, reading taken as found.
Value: 18 A
